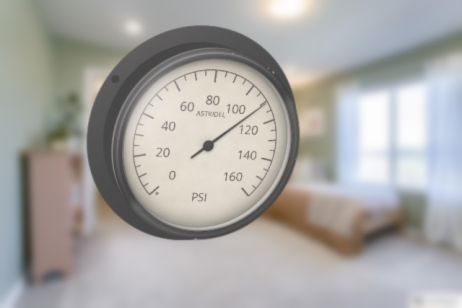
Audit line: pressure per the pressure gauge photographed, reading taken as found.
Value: 110 psi
